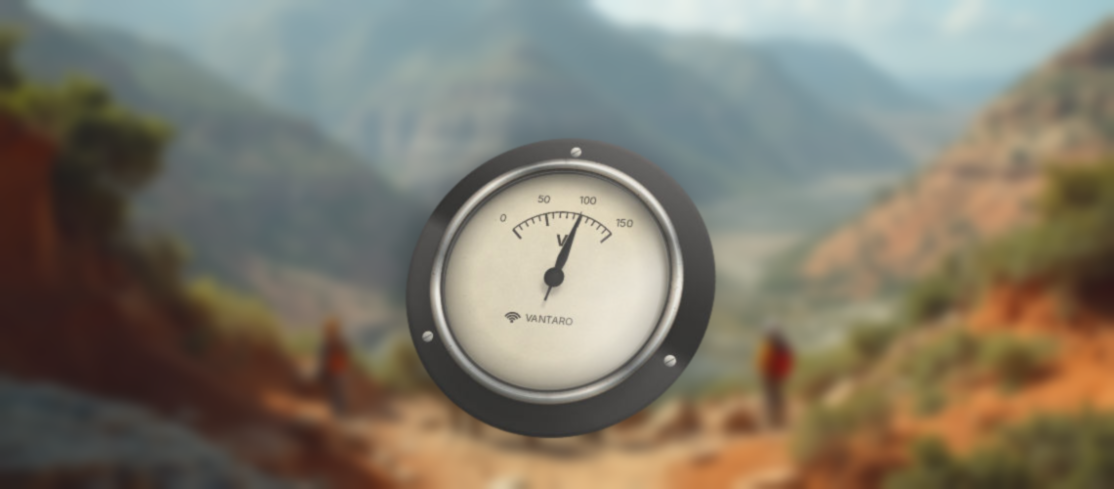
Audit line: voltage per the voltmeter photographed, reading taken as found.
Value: 100 V
